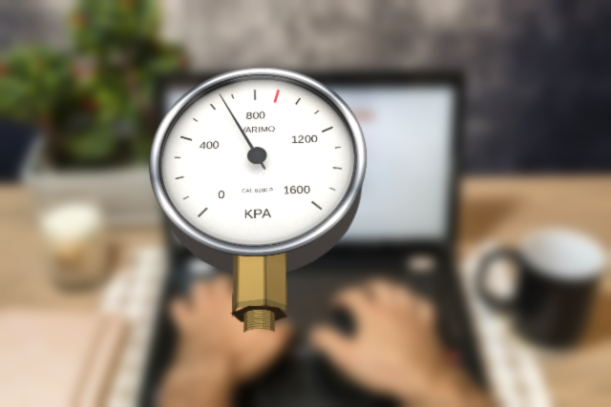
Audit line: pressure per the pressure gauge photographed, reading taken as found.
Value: 650 kPa
